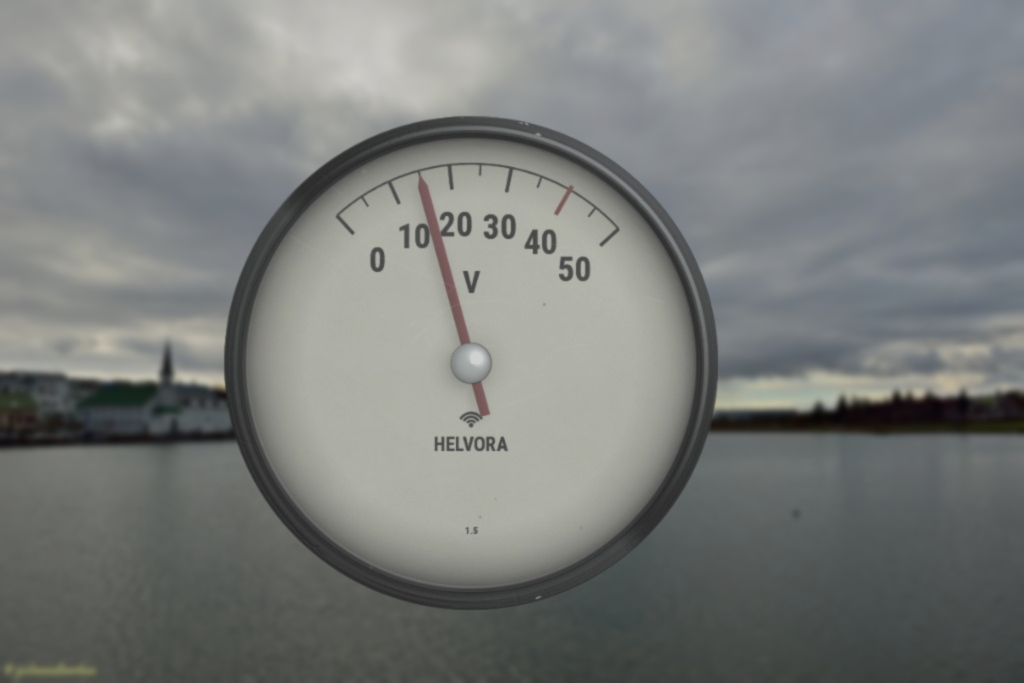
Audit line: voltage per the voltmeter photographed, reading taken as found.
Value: 15 V
